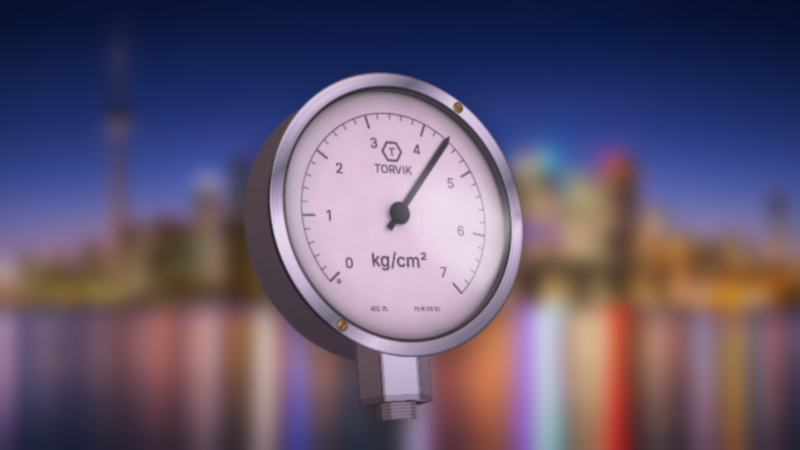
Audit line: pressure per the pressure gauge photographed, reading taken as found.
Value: 4.4 kg/cm²
